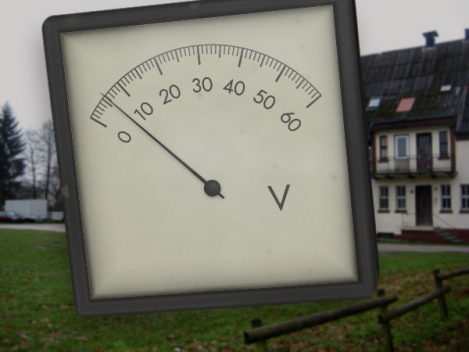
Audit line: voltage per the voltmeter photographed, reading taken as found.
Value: 6 V
